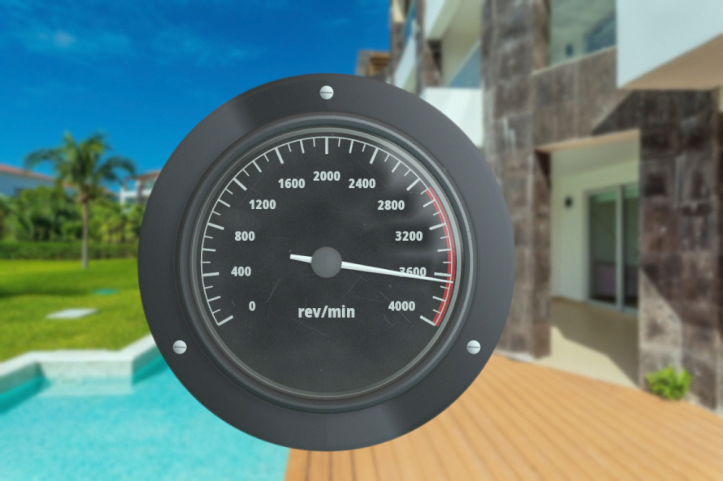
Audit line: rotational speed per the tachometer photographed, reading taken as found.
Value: 3650 rpm
